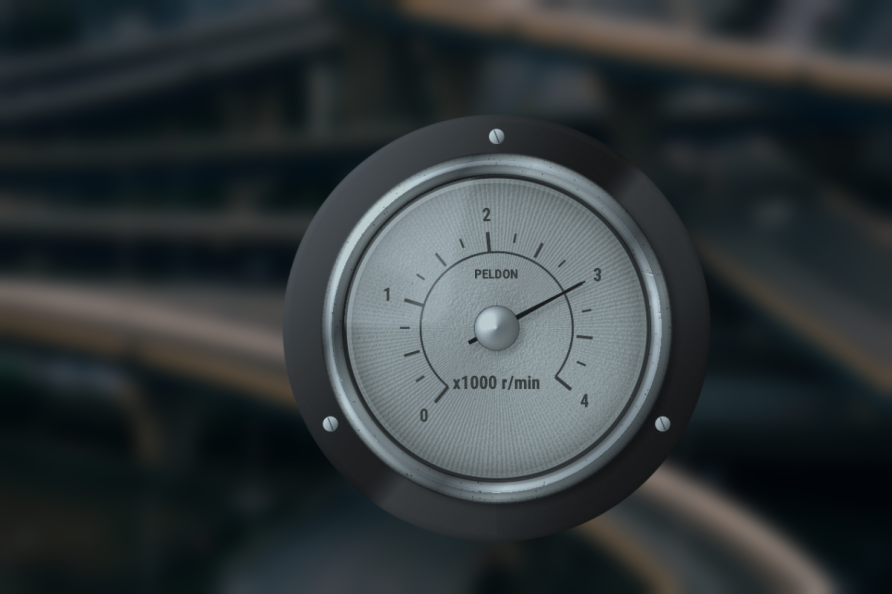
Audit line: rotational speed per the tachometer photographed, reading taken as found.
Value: 3000 rpm
